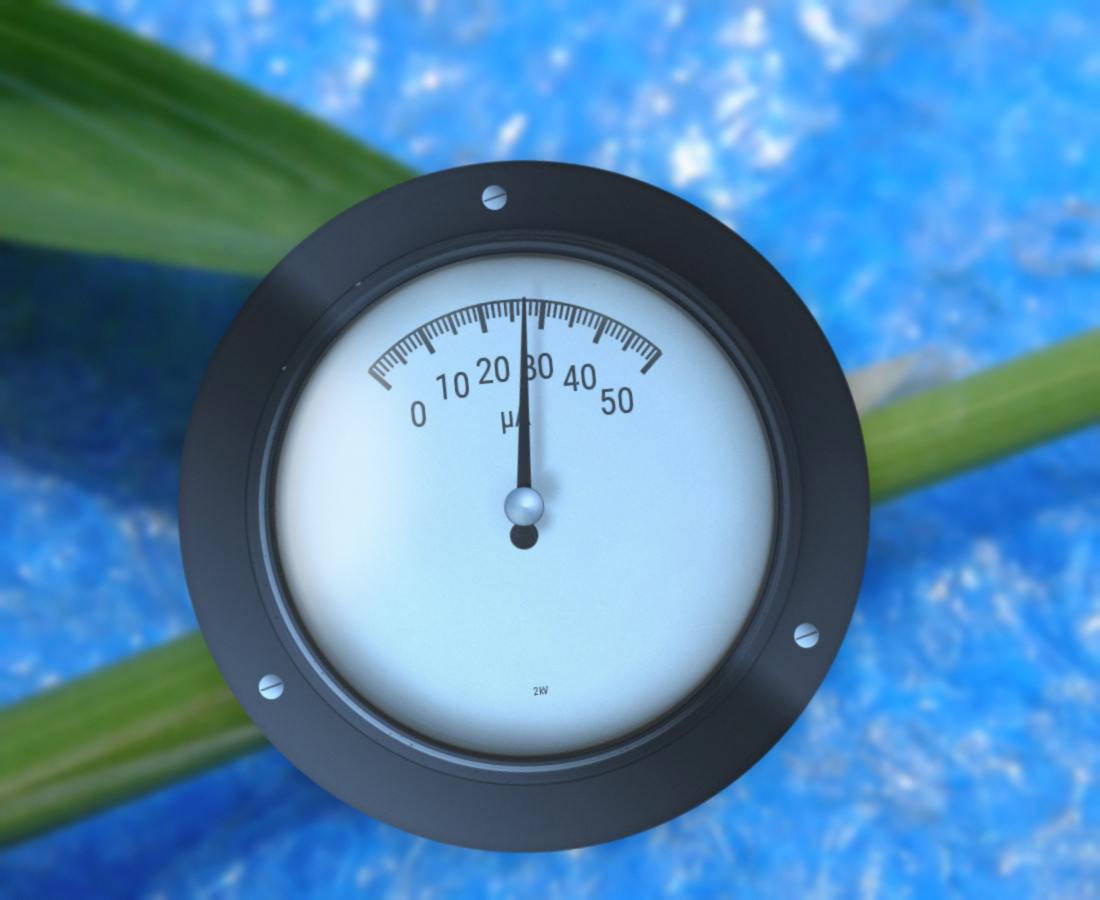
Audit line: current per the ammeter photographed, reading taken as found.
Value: 27 µA
